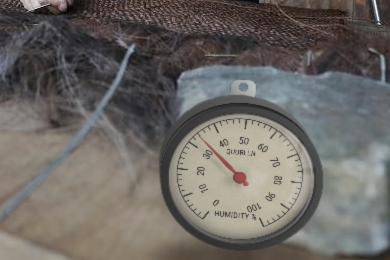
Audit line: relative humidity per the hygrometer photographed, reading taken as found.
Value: 34 %
